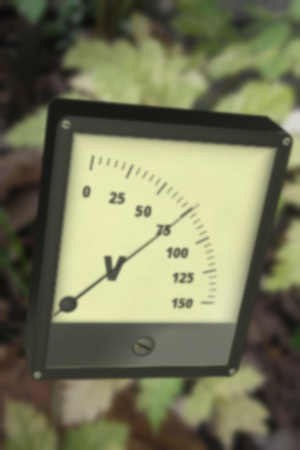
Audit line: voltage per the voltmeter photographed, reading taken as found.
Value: 75 V
